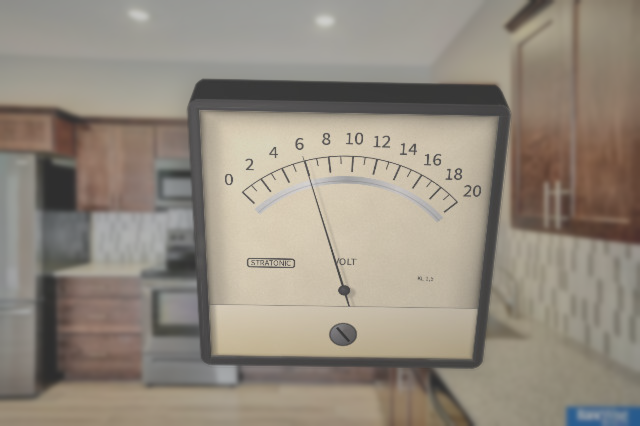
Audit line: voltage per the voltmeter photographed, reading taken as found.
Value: 6 V
